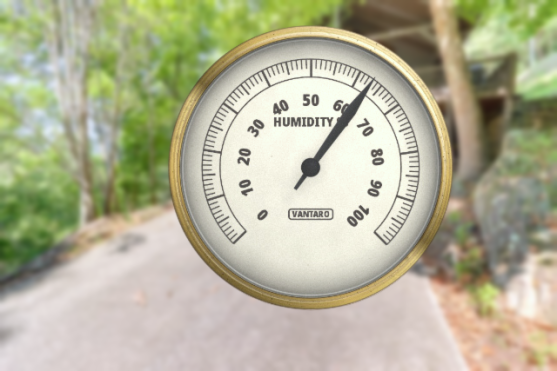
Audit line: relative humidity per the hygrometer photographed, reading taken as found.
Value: 63 %
